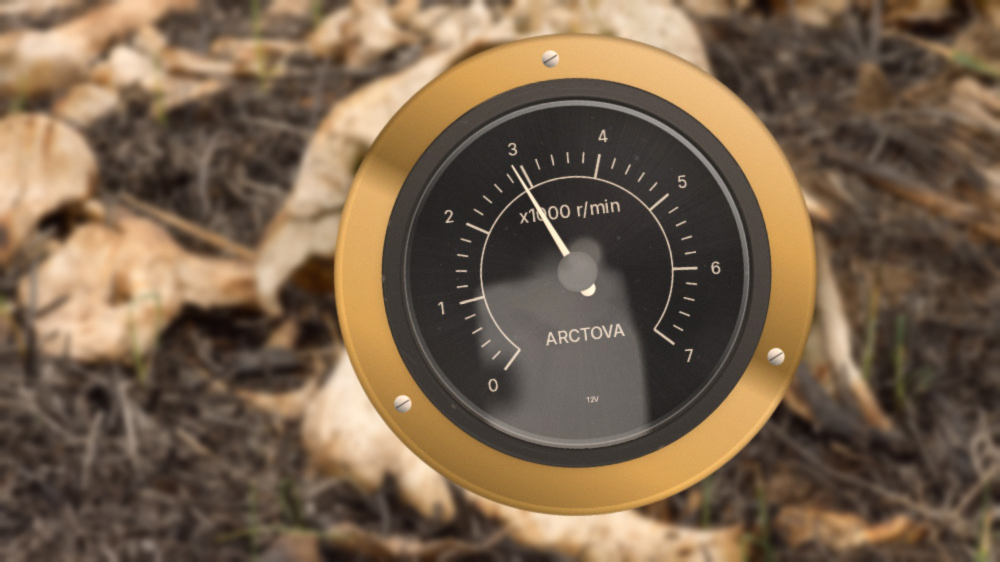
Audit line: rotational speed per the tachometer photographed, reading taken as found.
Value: 2900 rpm
